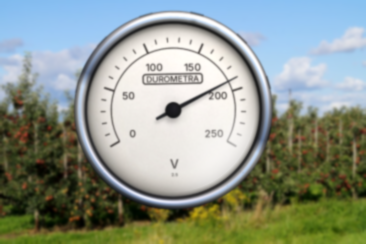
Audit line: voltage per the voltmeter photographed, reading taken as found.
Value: 190 V
